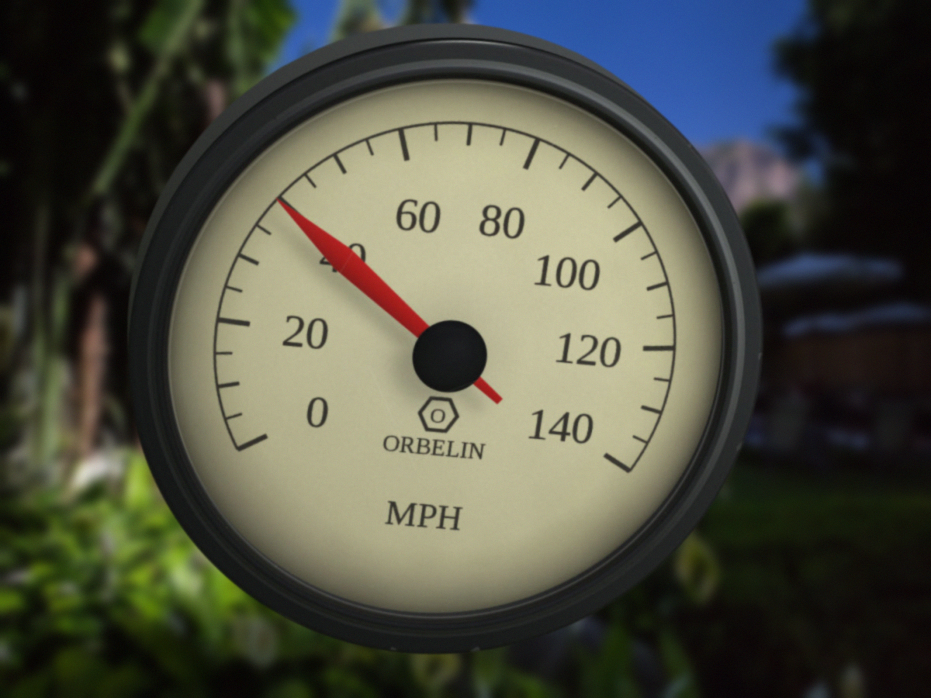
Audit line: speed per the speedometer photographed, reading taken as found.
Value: 40 mph
